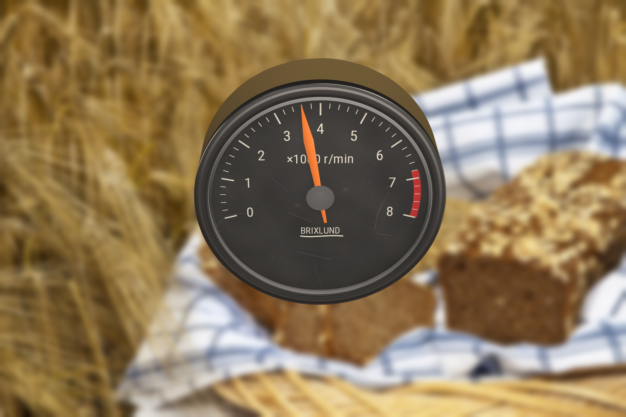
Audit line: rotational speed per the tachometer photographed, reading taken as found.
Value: 3600 rpm
